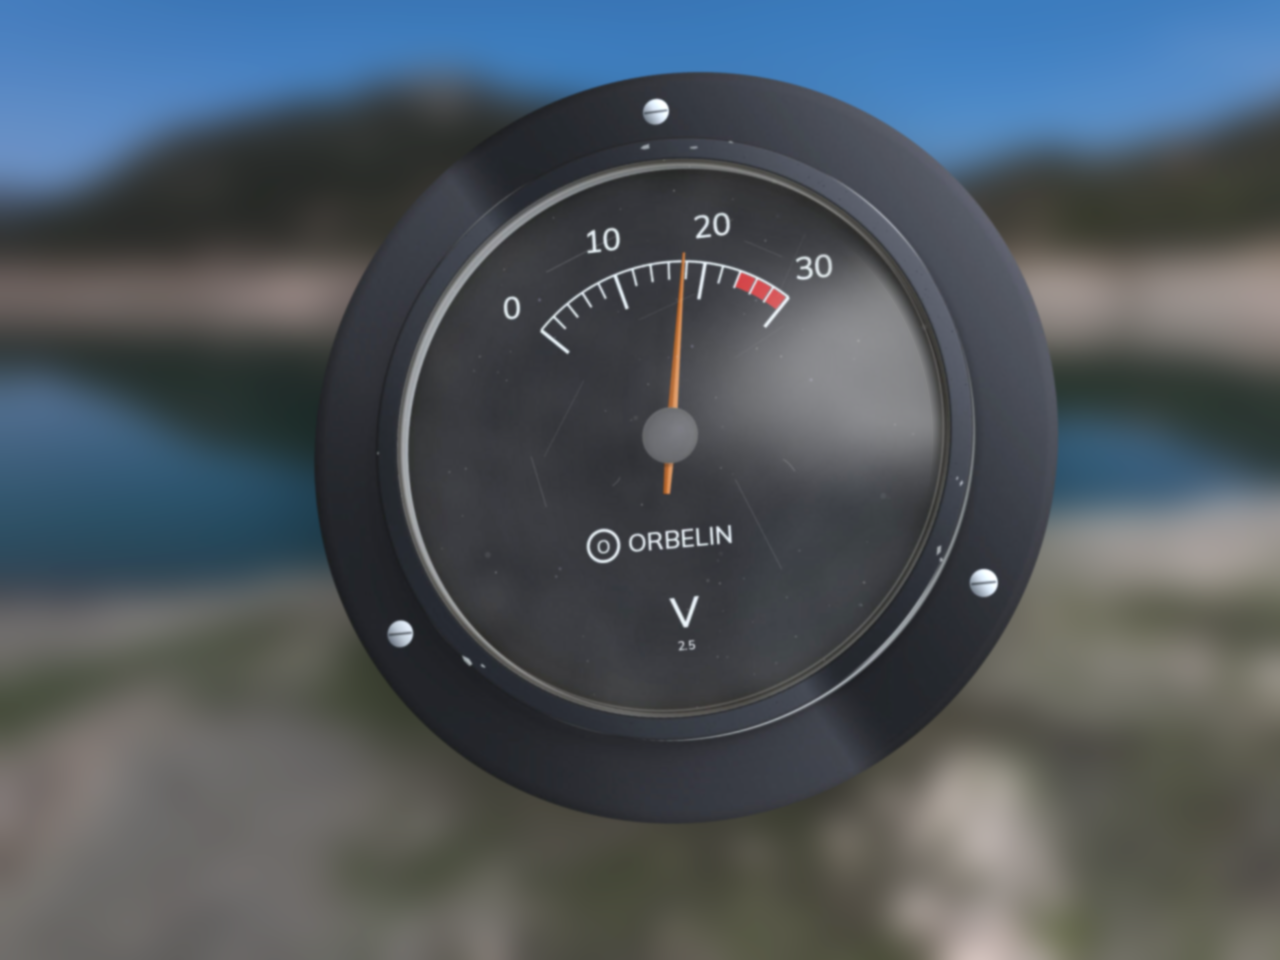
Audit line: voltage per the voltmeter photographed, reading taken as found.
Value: 18 V
